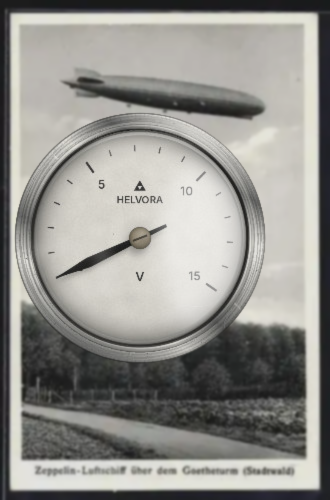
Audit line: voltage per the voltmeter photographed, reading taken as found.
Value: 0 V
